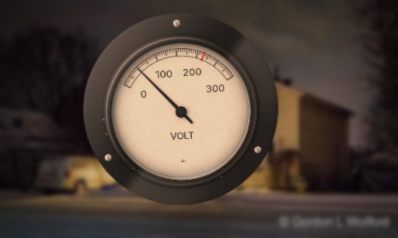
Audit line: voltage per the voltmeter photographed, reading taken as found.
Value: 50 V
